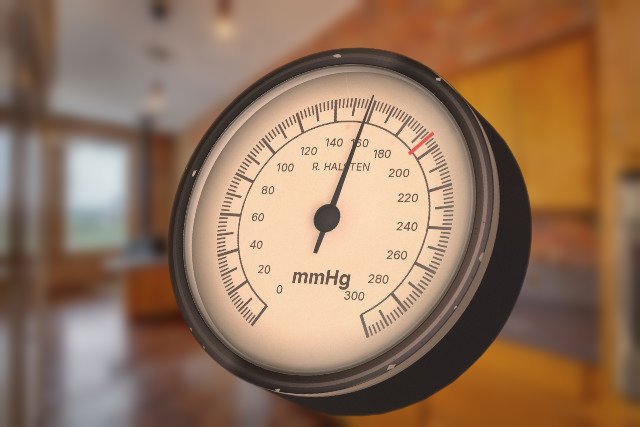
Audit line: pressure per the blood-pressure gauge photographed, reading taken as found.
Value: 160 mmHg
